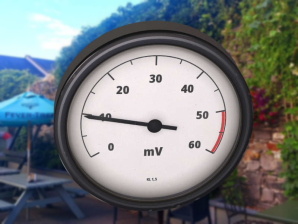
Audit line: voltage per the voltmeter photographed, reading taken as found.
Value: 10 mV
